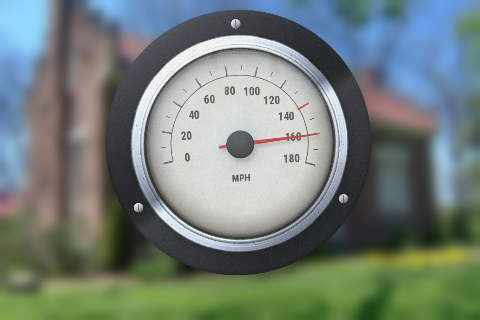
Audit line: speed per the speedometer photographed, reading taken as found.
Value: 160 mph
